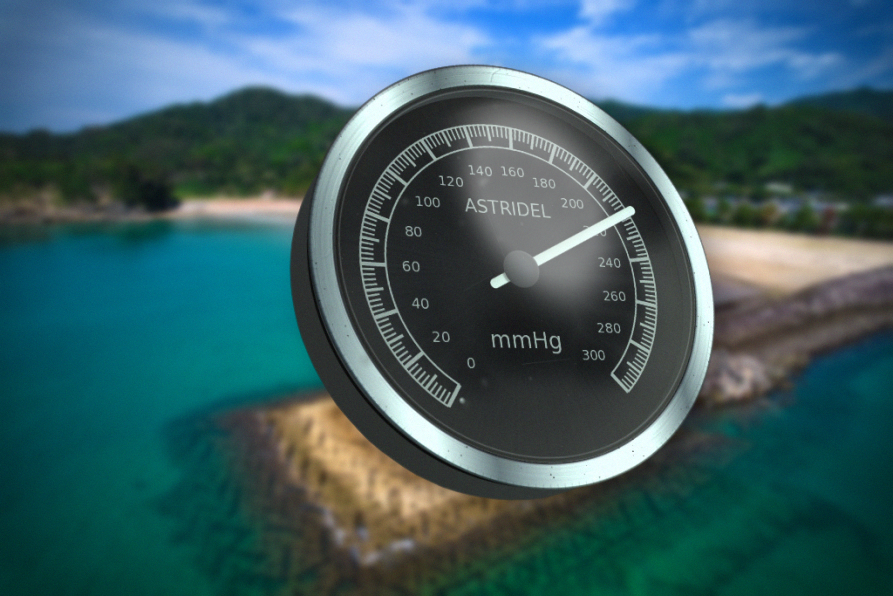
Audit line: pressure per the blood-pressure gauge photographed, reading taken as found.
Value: 220 mmHg
